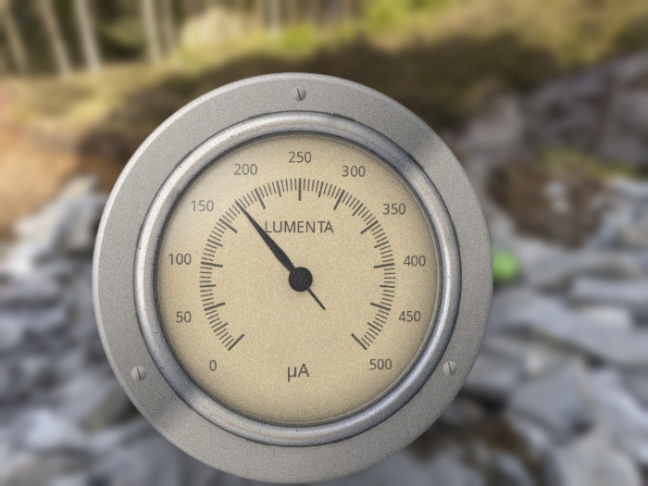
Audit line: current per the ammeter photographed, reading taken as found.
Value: 175 µA
